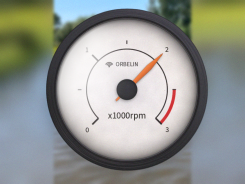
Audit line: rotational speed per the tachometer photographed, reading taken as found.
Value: 2000 rpm
